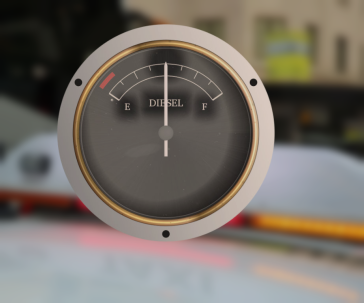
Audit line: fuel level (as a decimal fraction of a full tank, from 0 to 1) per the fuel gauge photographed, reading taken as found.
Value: 0.5
